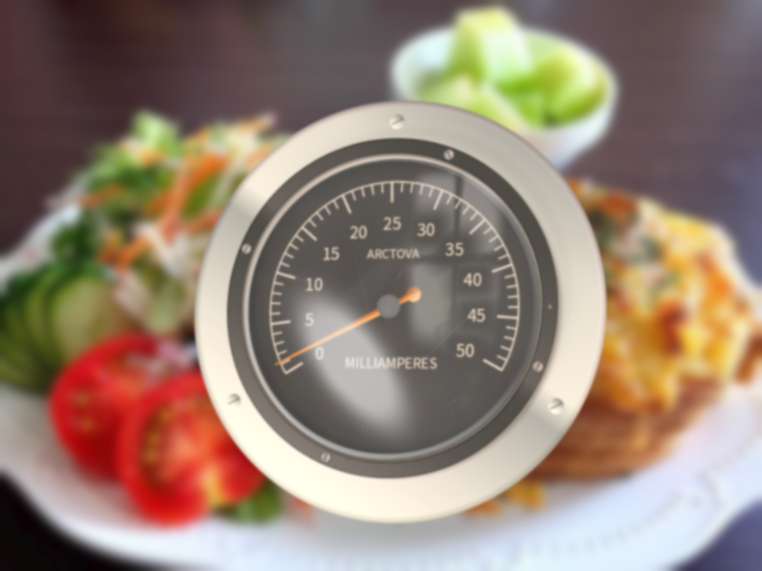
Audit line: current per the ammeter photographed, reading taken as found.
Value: 1 mA
